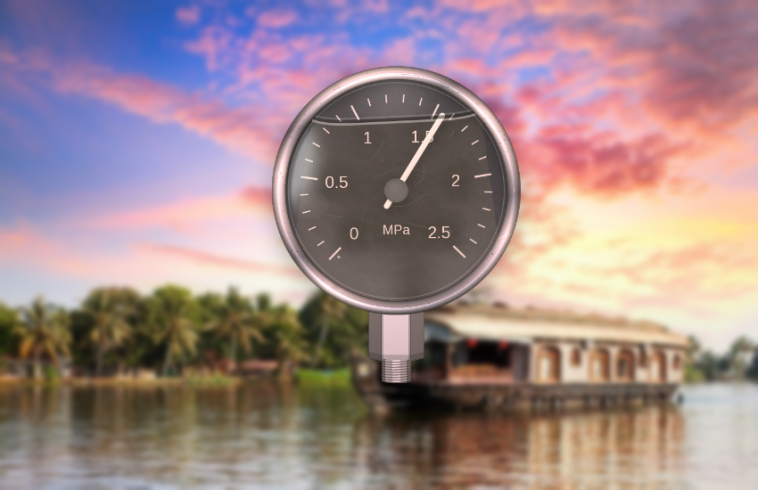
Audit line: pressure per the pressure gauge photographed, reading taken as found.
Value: 1.55 MPa
